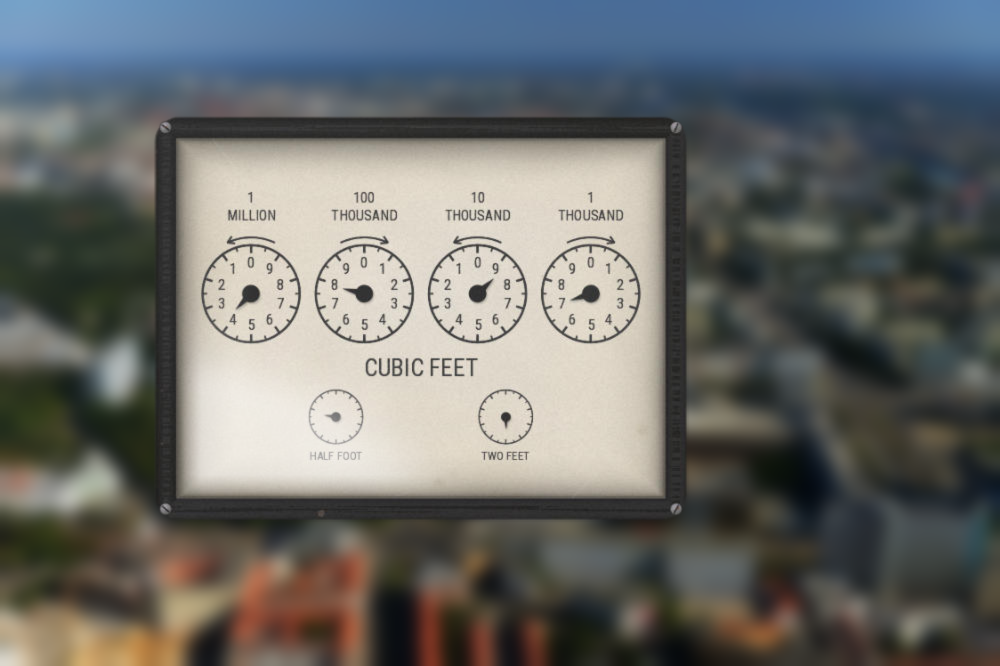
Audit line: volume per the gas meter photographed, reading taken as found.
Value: 378700 ft³
